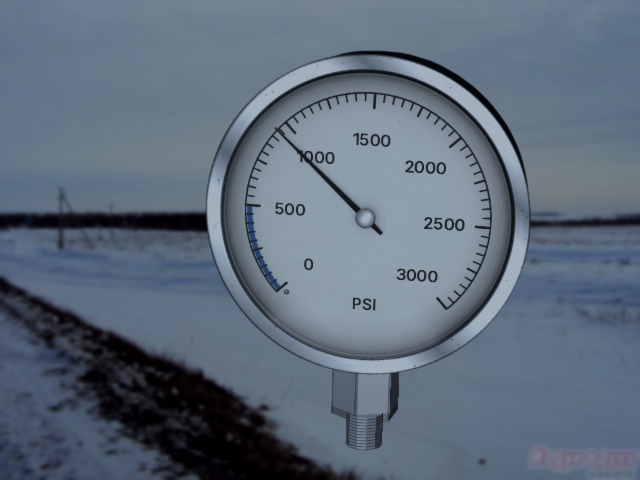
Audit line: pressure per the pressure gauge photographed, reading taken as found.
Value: 950 psi
